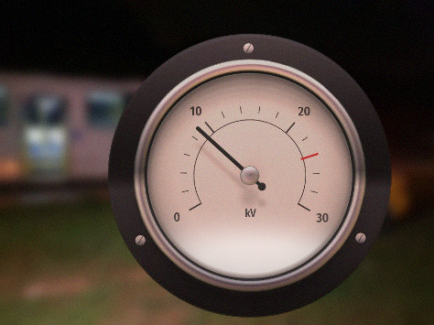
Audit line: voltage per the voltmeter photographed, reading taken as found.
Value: 9 kV
